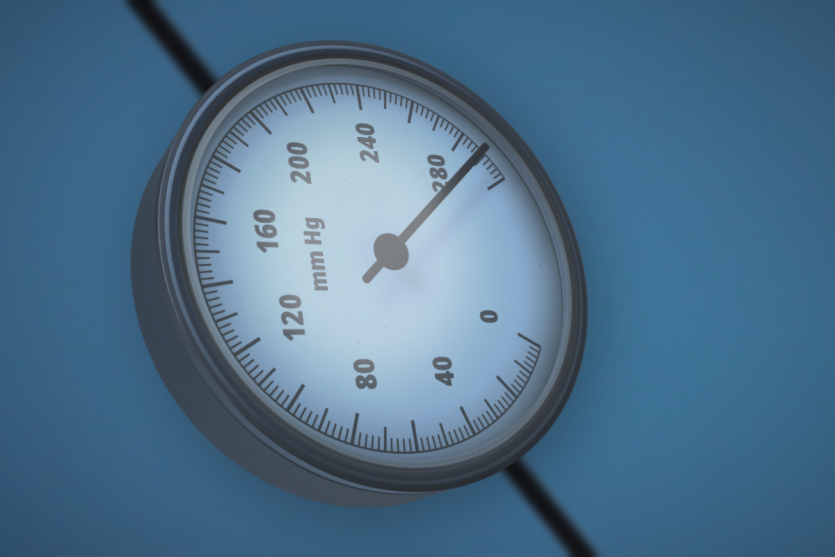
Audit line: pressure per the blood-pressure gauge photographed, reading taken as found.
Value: 288 mmHg
